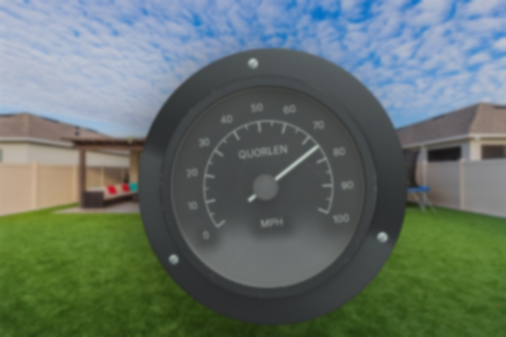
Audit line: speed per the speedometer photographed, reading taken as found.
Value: 75 mph
